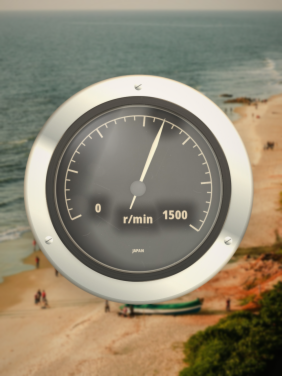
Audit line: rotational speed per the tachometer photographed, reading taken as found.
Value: 850 rpm
